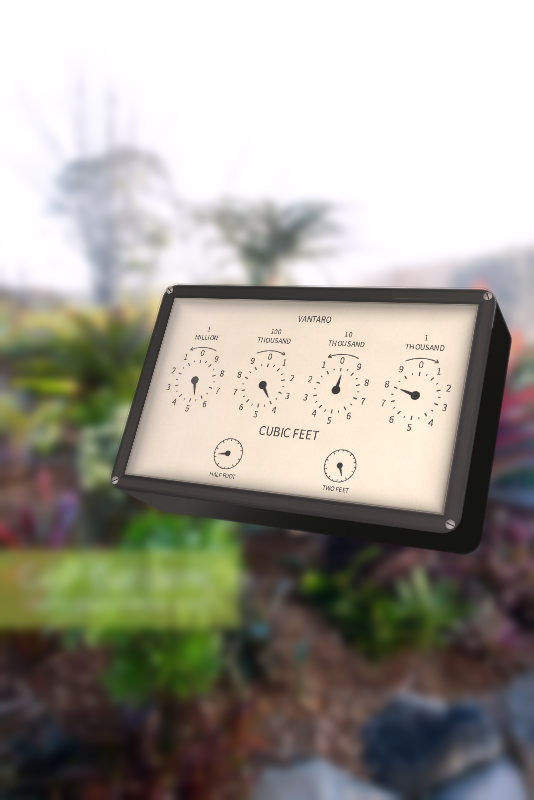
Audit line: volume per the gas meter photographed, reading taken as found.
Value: 539800 ft³
